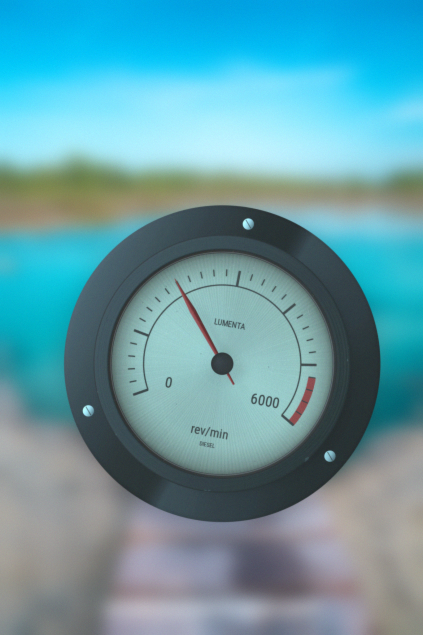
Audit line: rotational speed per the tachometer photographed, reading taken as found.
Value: 2000 rpm
